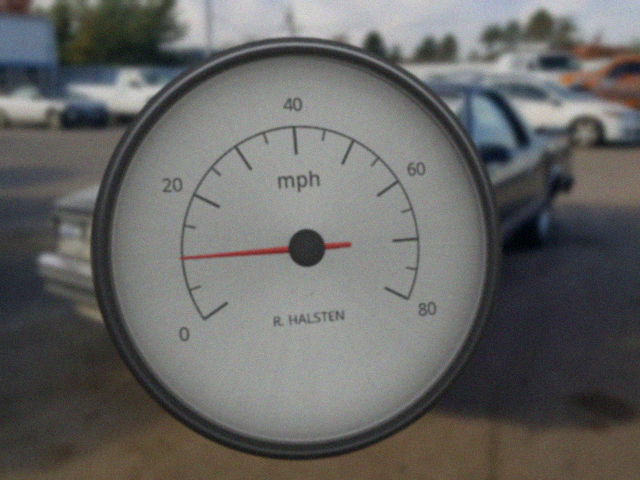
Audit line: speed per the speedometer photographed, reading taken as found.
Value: 10 mph
